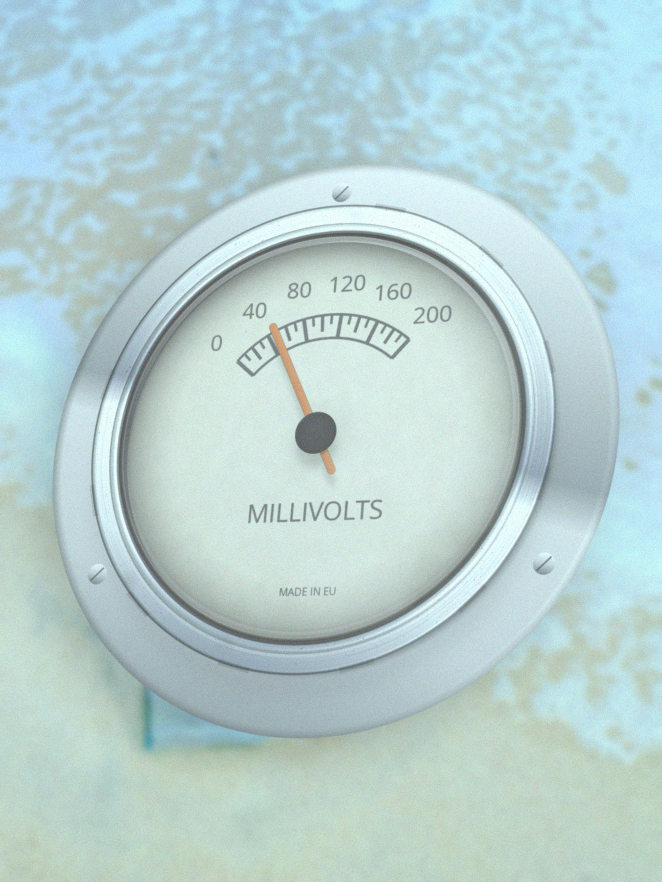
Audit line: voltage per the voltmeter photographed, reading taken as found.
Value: 50 mV
